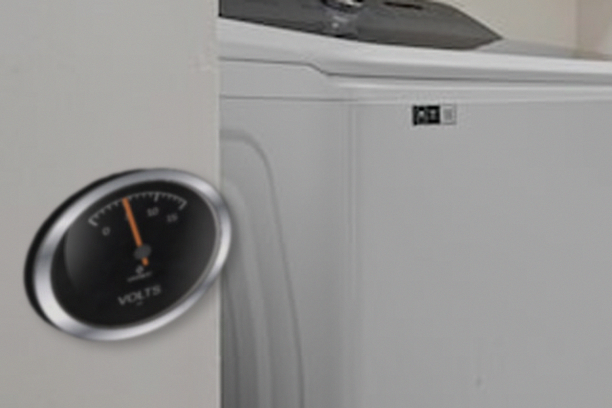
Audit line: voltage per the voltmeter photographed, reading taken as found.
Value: 5 V
